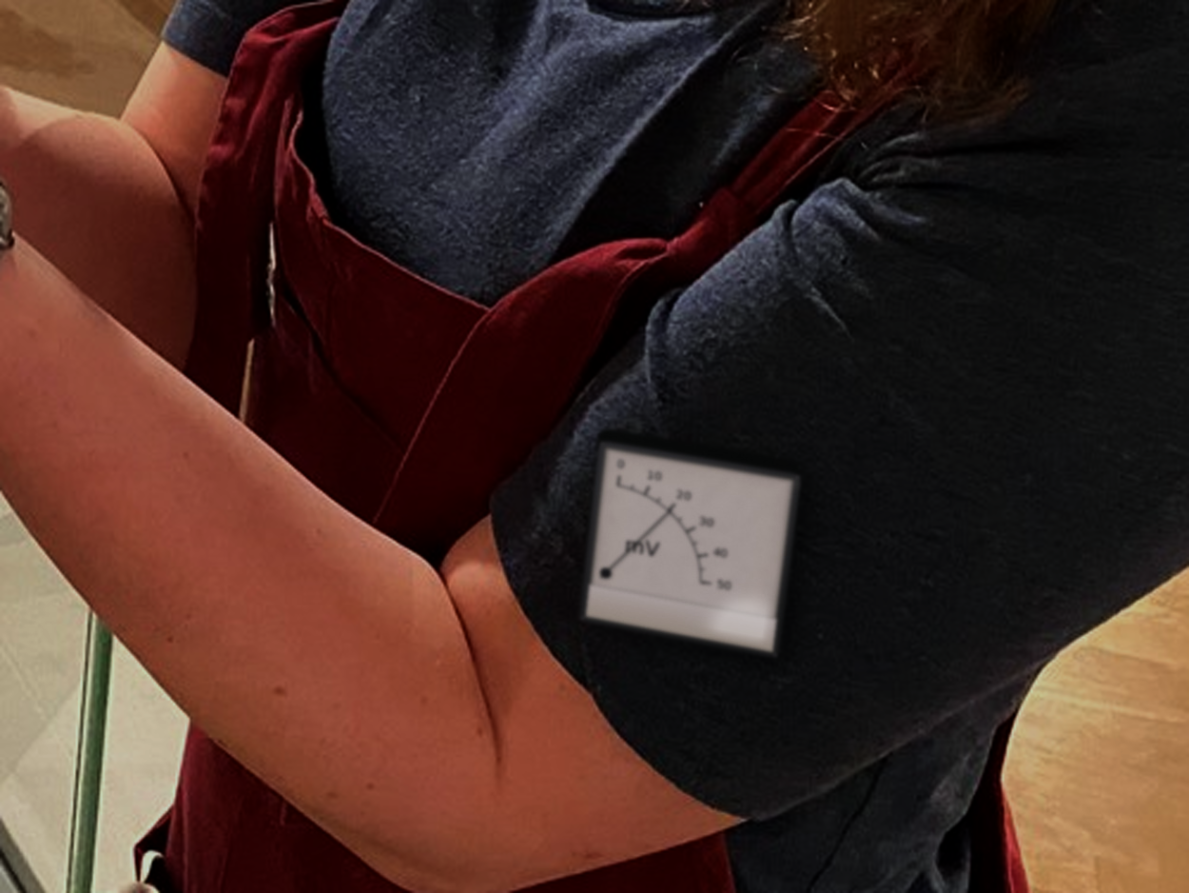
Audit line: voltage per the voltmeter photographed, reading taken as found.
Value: 20 mV
